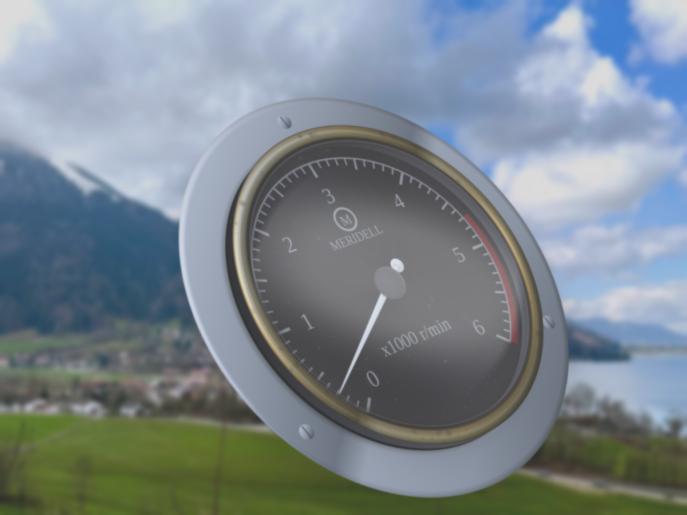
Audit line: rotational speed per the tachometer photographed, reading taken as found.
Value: 300 rpm
